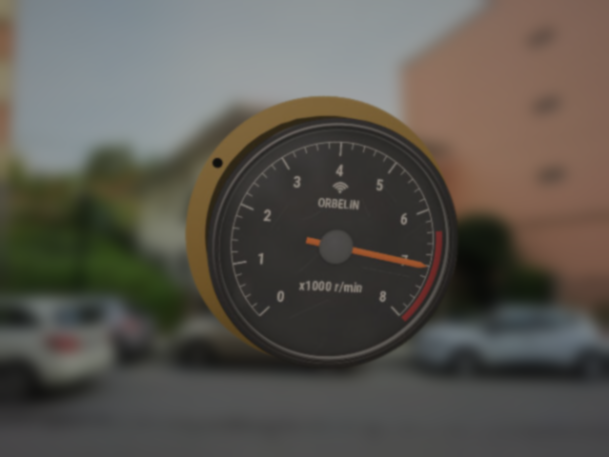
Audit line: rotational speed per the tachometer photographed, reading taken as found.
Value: 7000 rpm
